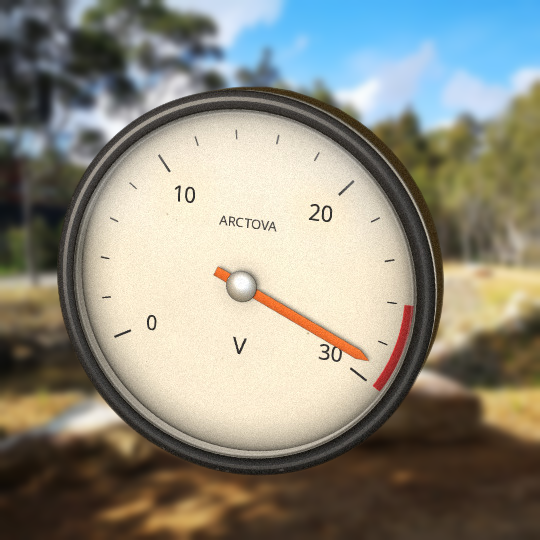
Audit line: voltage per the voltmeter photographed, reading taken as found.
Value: 29 V
